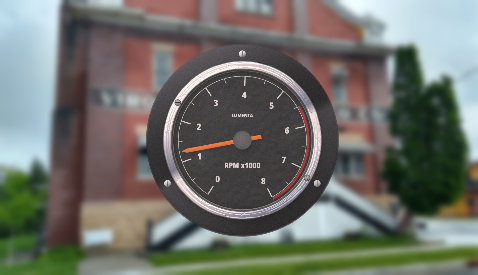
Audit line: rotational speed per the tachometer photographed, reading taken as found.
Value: 1250 rpm
